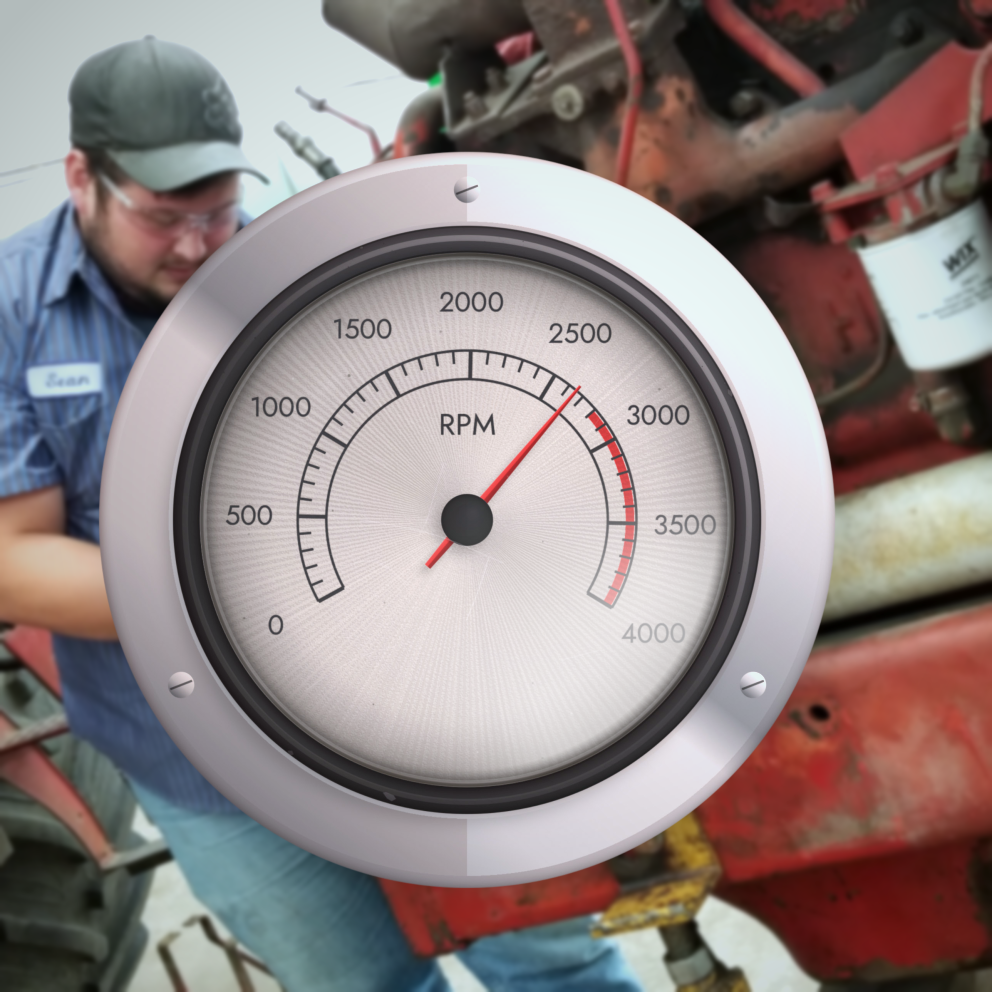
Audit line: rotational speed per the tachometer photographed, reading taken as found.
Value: 2650 rpm
